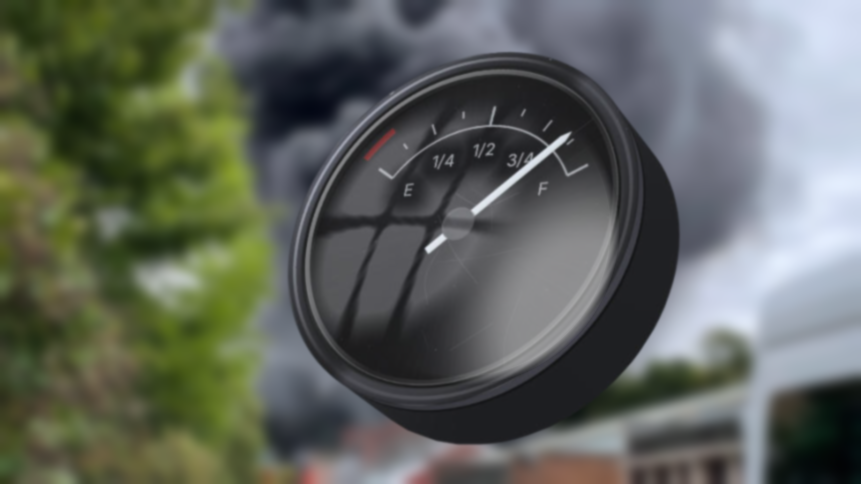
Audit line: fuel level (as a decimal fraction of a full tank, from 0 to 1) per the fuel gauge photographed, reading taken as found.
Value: 0.875
